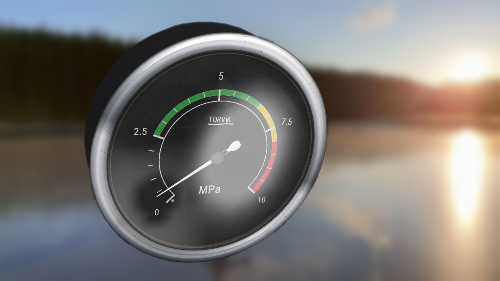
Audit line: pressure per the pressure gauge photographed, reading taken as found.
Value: 0.5 MPa
